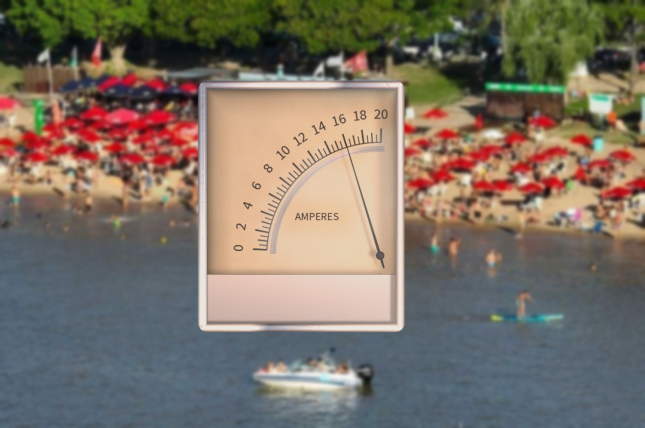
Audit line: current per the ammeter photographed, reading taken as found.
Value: 16 A
